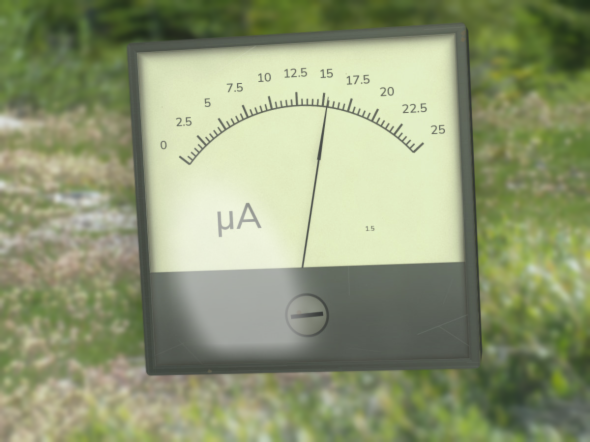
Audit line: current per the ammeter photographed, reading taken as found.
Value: 15.5 µA
